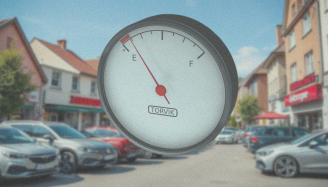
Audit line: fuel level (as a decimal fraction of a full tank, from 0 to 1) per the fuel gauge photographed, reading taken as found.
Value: 0.125
